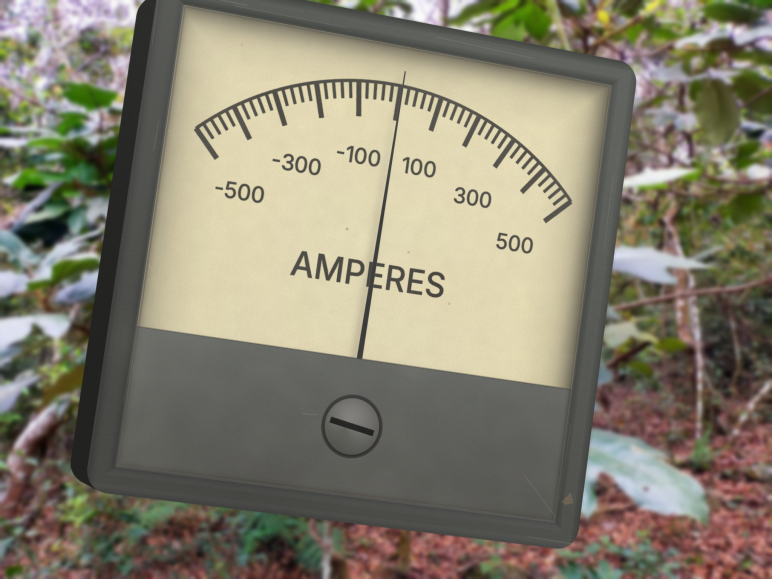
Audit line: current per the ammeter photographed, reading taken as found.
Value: 0 A
